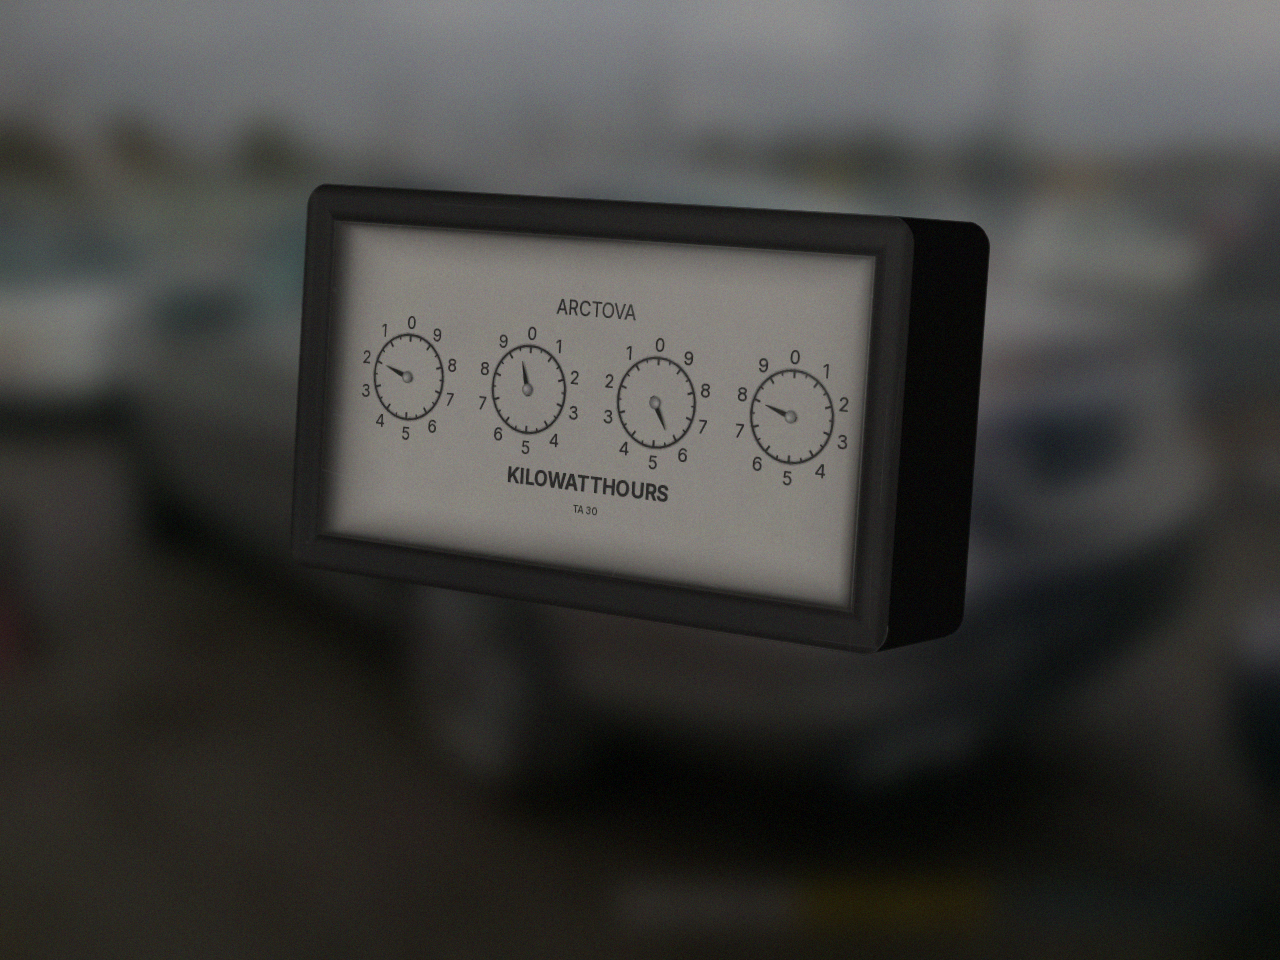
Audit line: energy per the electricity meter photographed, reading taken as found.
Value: 1958 kWh
